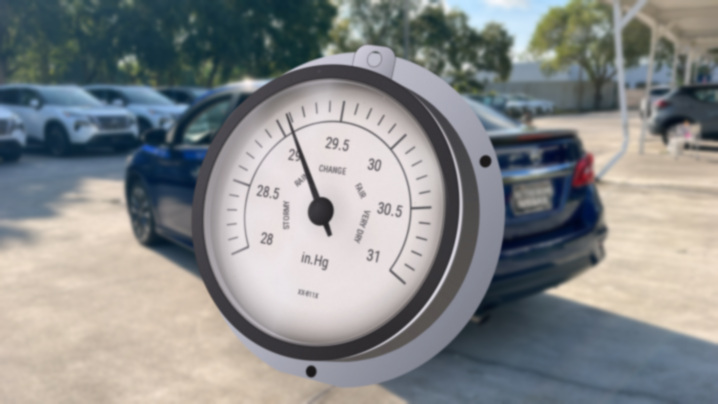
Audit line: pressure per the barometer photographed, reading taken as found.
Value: 29.1 inHg
